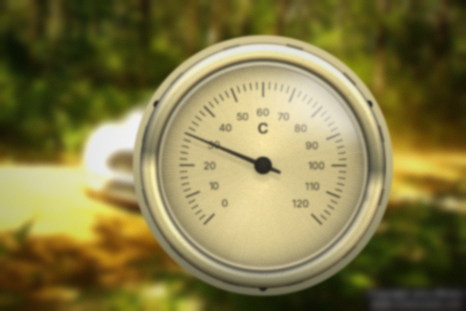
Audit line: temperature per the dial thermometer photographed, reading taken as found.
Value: 30 °C
